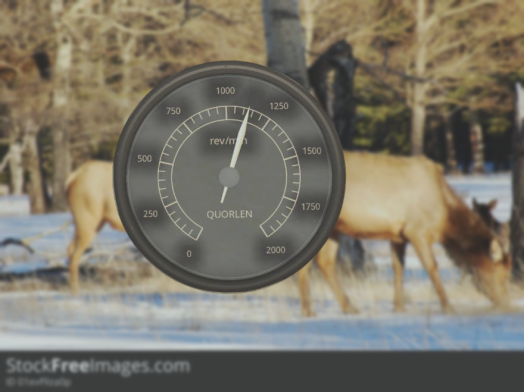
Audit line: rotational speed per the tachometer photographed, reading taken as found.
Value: 1125 rpm
